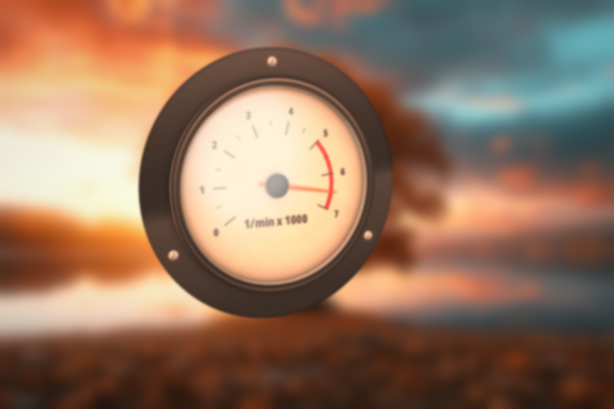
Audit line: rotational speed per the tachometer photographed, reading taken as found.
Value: 6500 rpm
